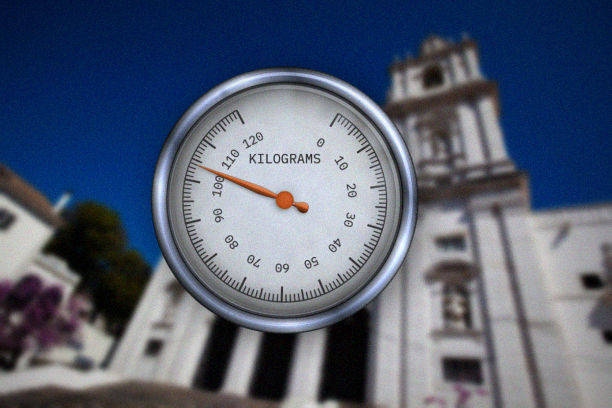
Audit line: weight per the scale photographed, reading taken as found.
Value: 104 kg
